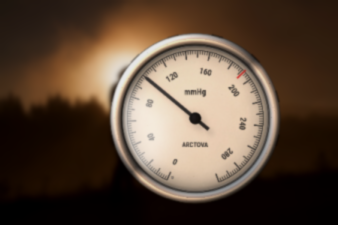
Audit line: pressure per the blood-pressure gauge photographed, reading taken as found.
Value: 100 mmHg
